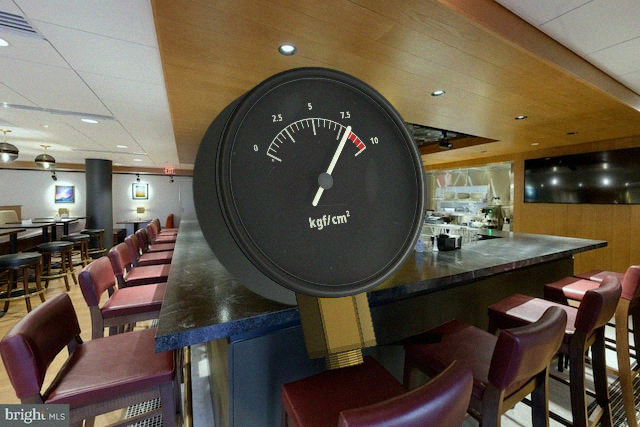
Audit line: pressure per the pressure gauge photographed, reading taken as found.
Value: 8 kg/cm²
